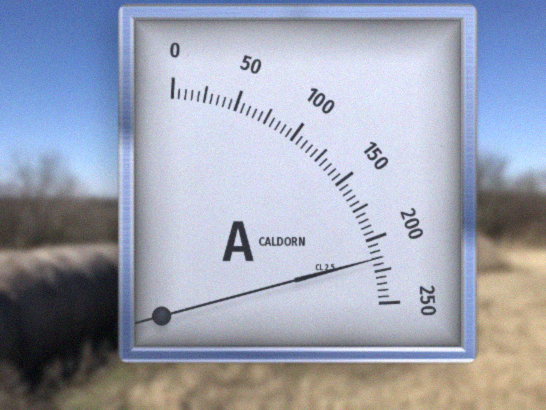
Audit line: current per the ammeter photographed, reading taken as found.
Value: 215 A
